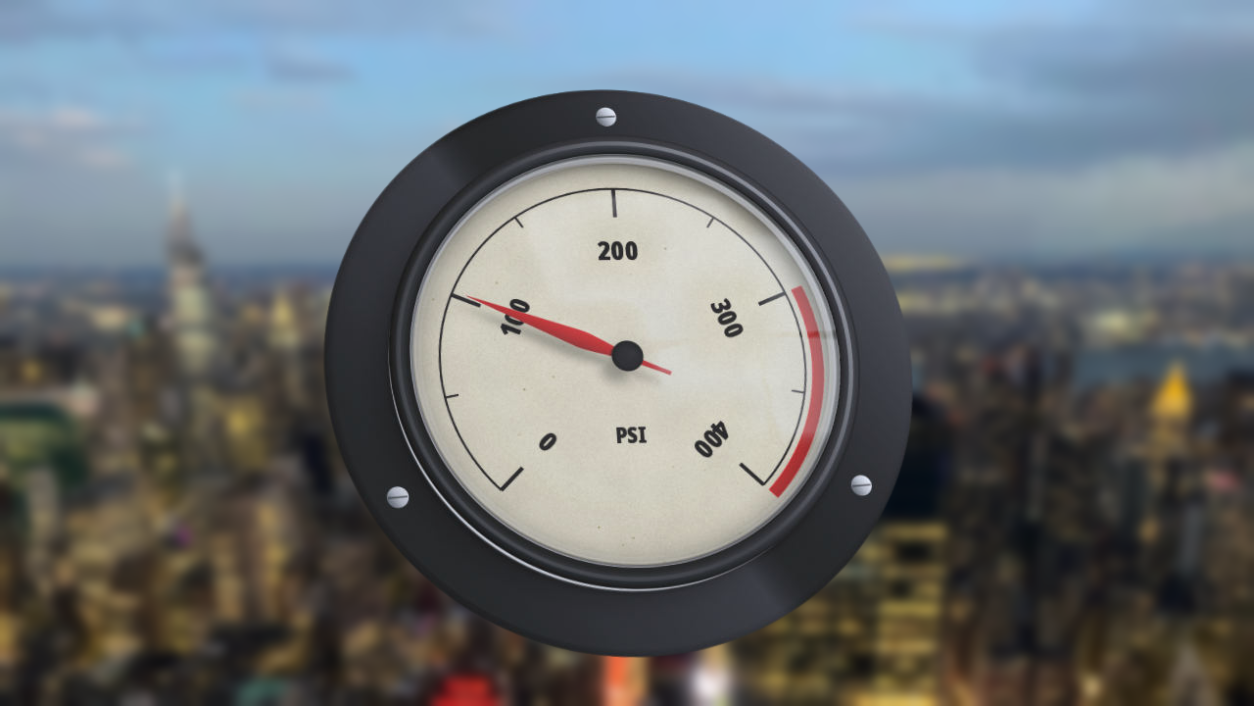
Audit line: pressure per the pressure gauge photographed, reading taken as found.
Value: 100 psi
